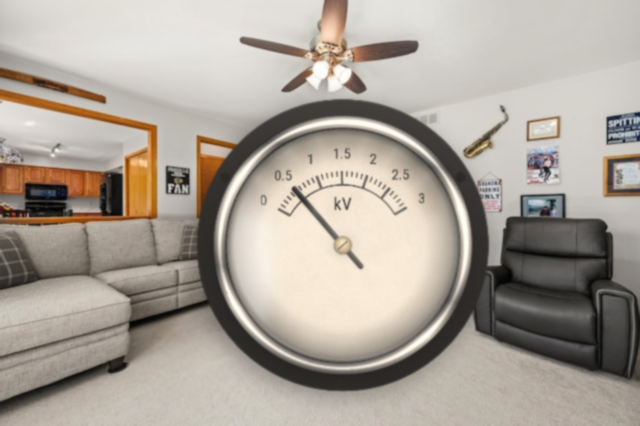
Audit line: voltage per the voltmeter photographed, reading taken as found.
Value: 0.5 kV
